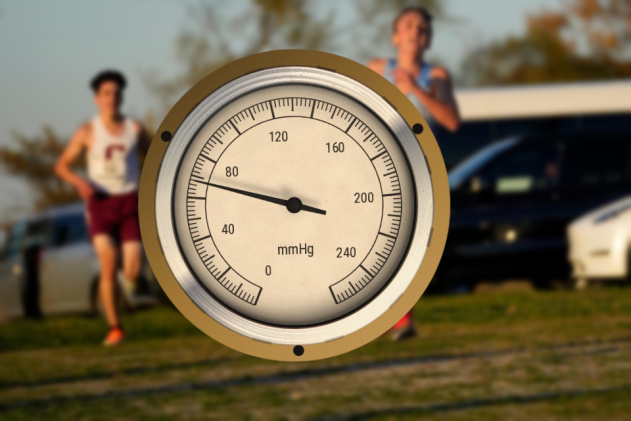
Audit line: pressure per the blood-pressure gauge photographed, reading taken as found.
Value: 68 mmHg
